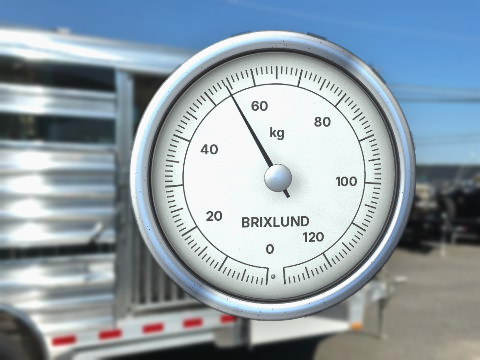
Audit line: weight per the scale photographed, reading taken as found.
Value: 54 kg
